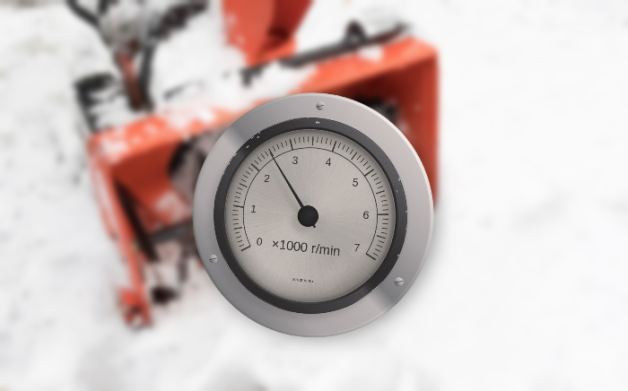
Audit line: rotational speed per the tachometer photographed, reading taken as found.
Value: 2500 rpm
